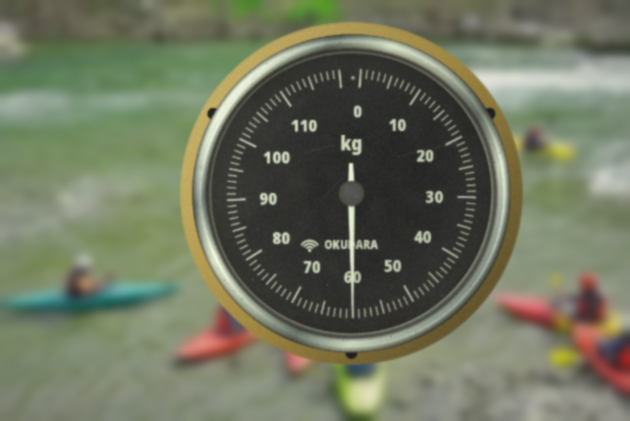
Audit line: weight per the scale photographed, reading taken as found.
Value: 60 kg
